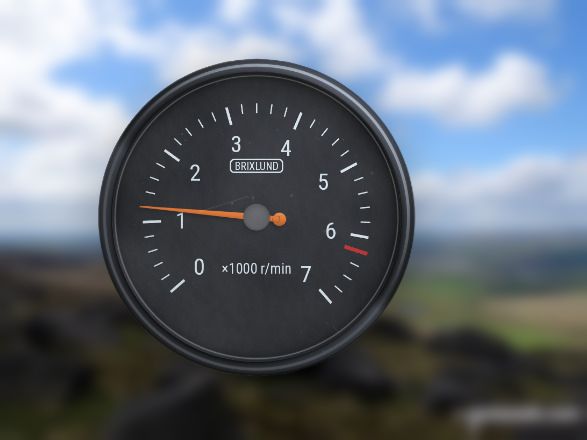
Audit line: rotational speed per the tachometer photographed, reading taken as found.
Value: 1200 rpm
